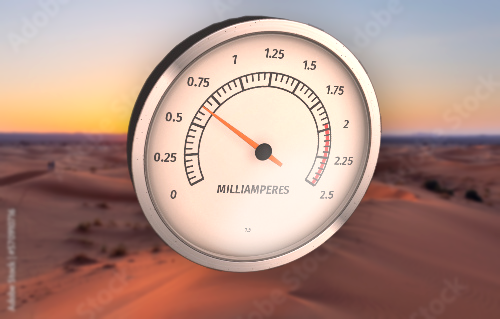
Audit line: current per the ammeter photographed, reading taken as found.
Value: 0.65 mA
